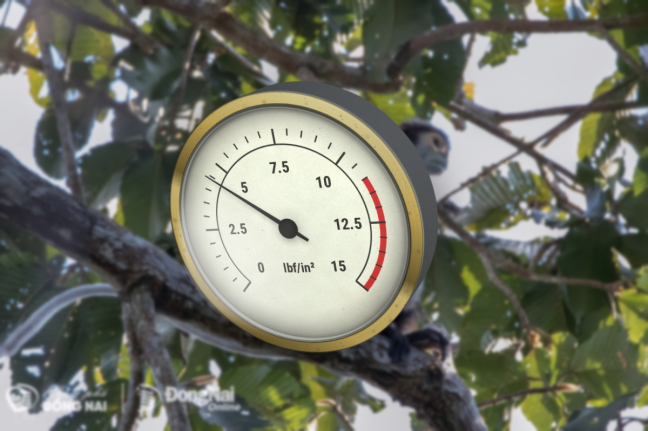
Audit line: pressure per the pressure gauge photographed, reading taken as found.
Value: 4.5 psi
